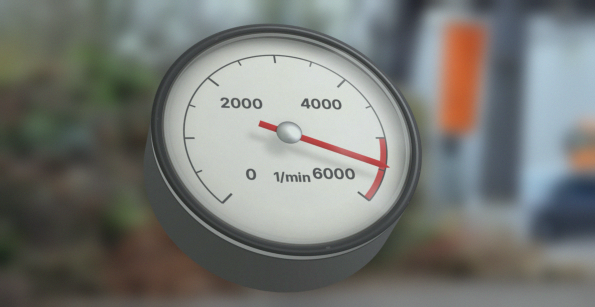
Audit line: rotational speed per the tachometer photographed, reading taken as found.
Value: 5500 rpm
